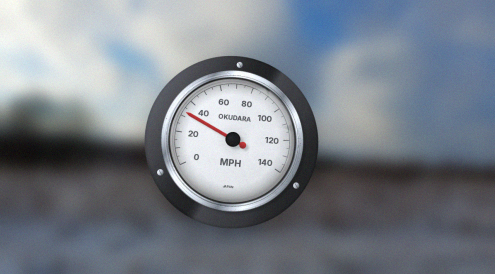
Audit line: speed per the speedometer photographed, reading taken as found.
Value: 32.5 mph
